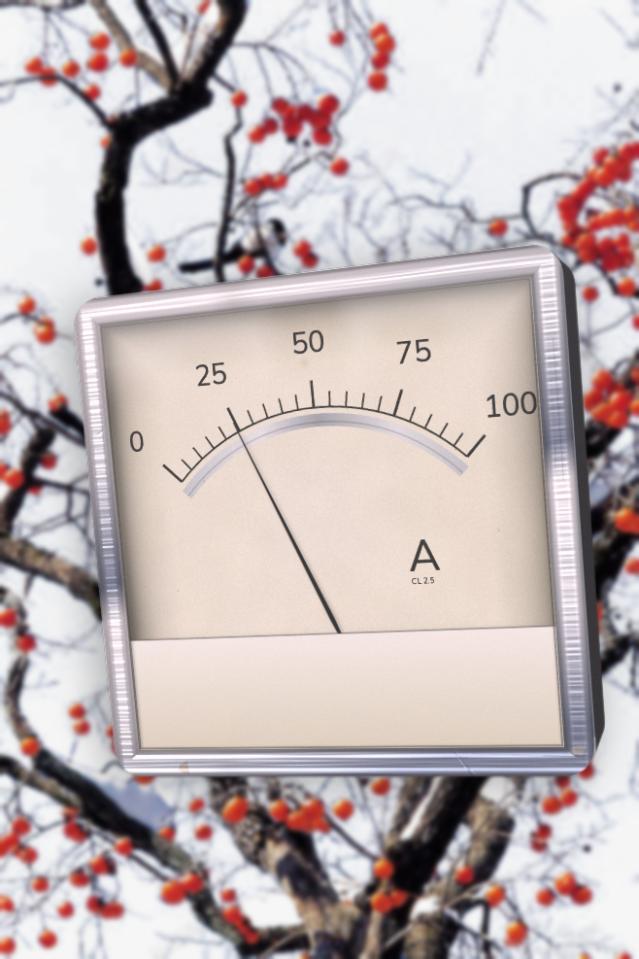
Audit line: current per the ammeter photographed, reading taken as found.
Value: 25 A
